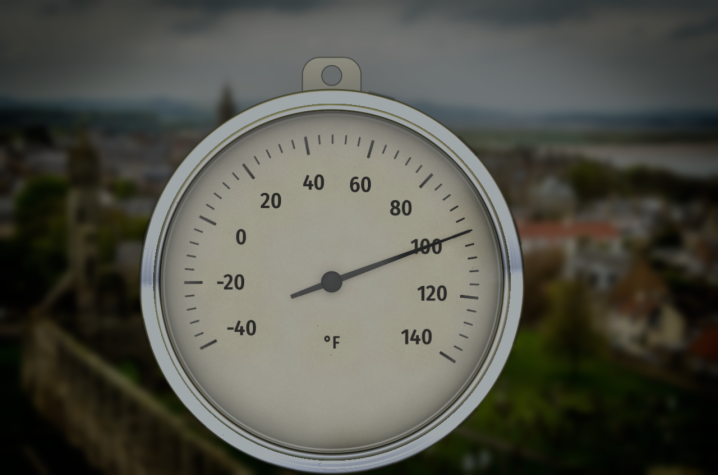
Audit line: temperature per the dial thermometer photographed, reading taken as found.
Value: 100 °F
